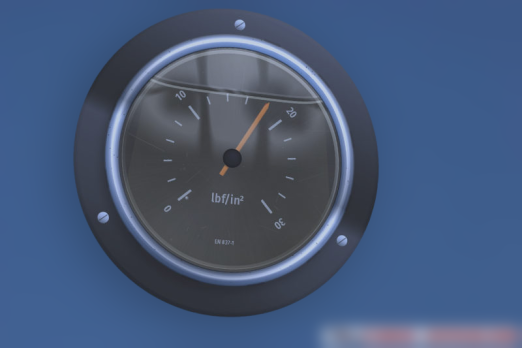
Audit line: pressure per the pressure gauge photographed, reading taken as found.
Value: 18 psi
